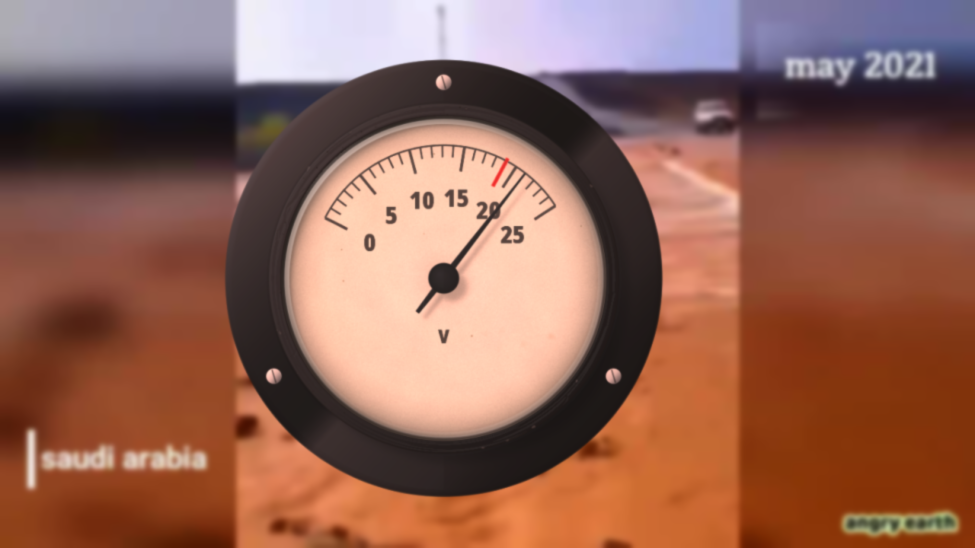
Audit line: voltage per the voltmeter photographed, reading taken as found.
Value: 21 V
